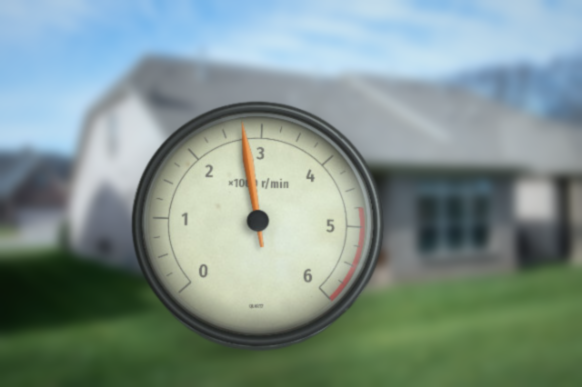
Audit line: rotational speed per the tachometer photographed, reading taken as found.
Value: 2750 rpm
